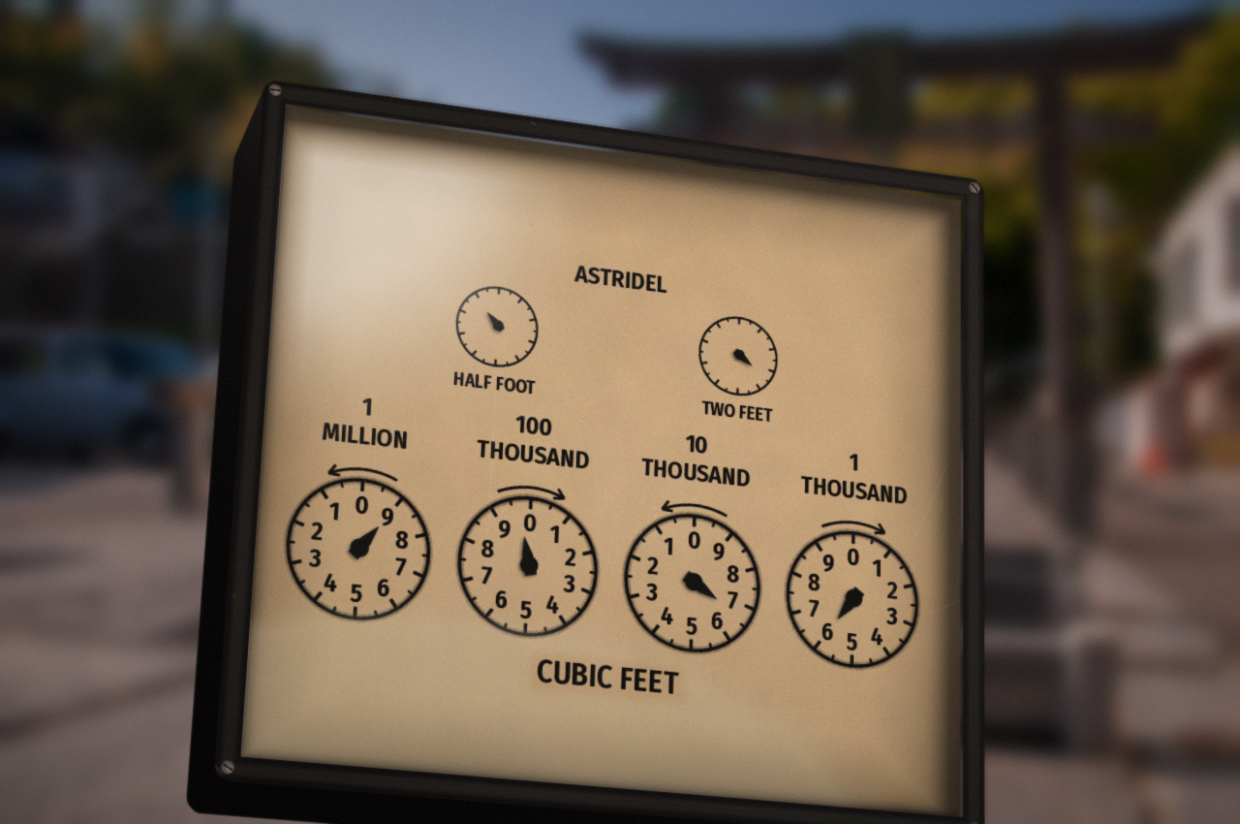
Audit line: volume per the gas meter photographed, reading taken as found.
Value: 896600 ft³
